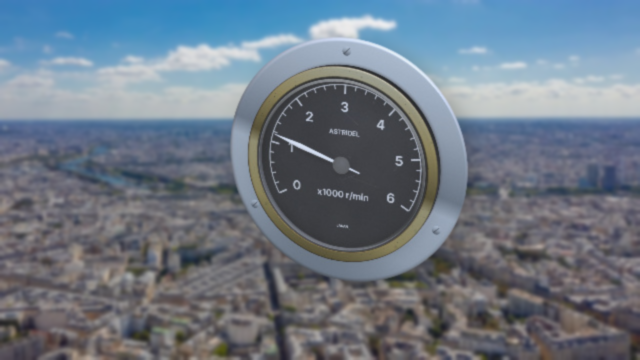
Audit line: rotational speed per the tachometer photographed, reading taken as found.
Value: 1200 rpm
